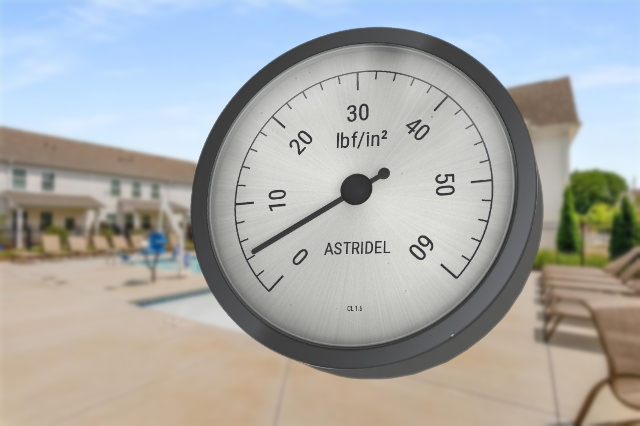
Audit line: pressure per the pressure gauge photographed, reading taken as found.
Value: 4 psi
